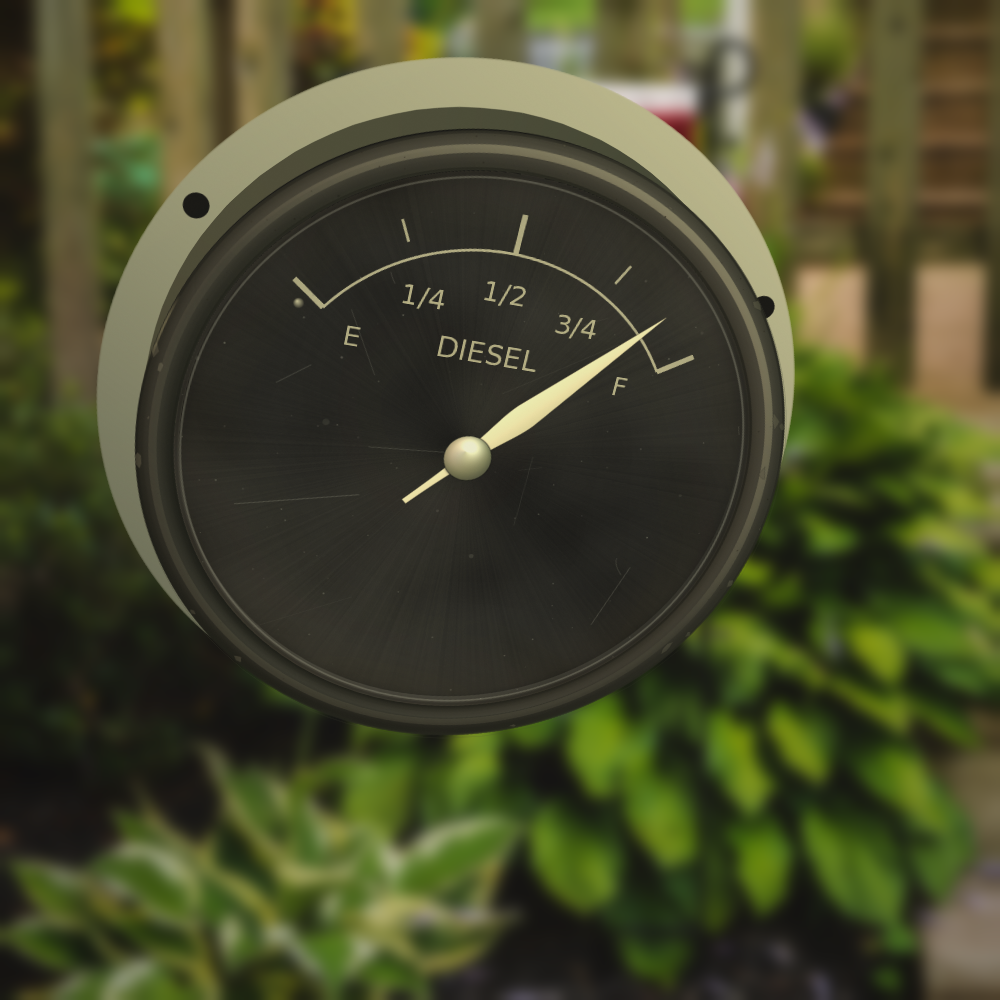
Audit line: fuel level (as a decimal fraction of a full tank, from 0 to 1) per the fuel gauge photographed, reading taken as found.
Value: 0.875
